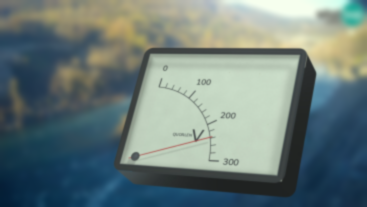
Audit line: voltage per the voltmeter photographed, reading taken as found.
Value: 240 V
